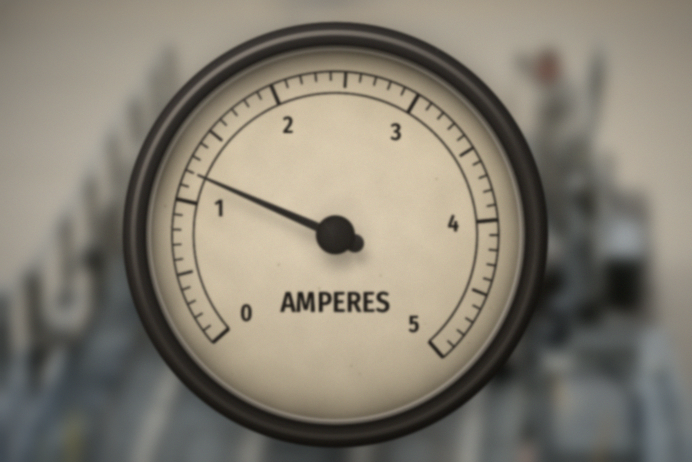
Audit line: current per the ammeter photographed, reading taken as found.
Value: 1.2 A
